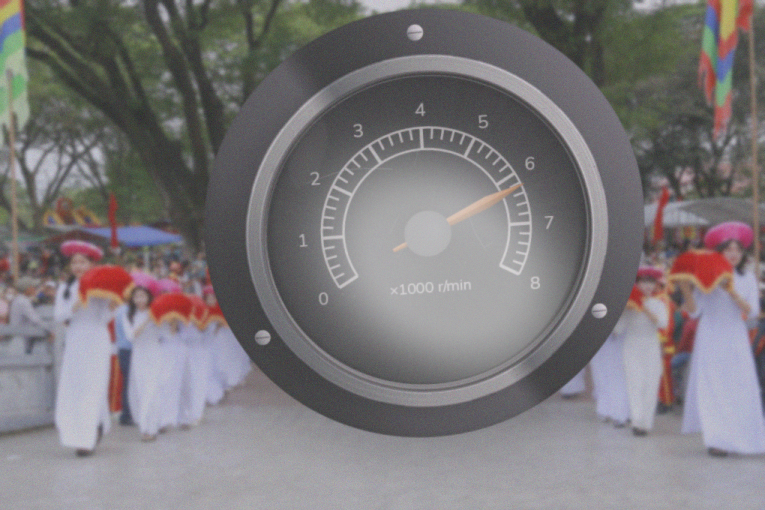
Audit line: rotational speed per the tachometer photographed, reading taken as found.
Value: 6200 rpm
